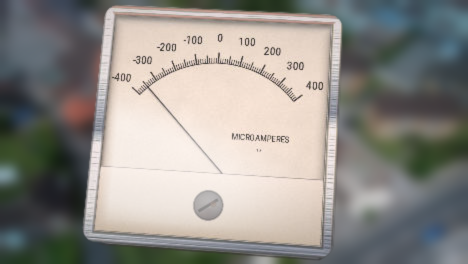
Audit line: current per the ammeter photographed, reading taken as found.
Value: -350 µA
